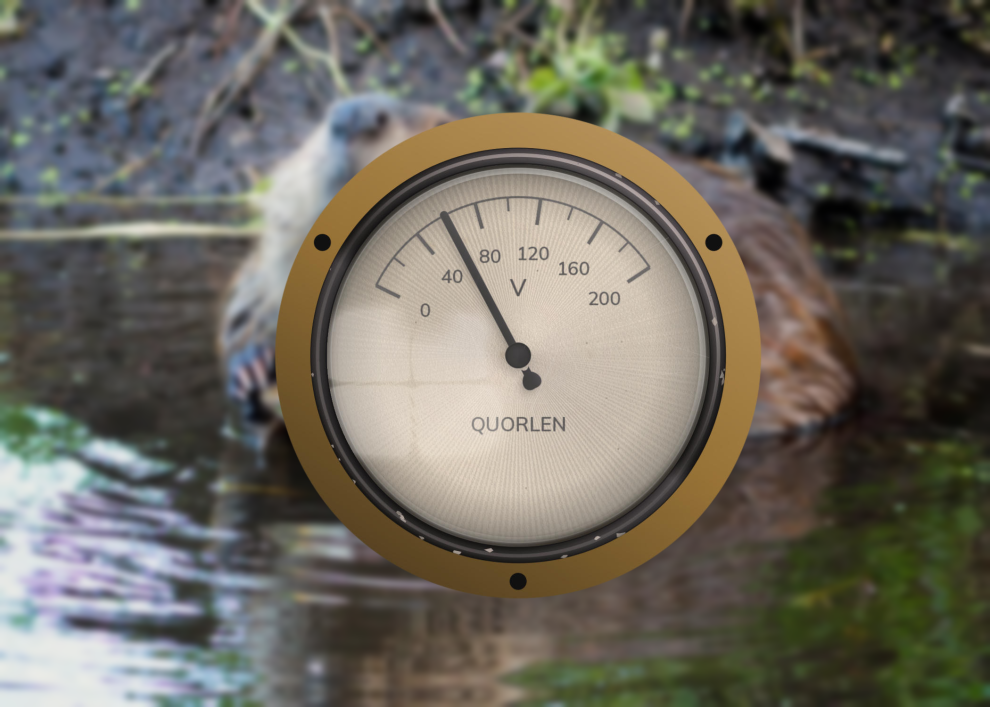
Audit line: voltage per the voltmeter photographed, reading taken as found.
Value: 60 V
